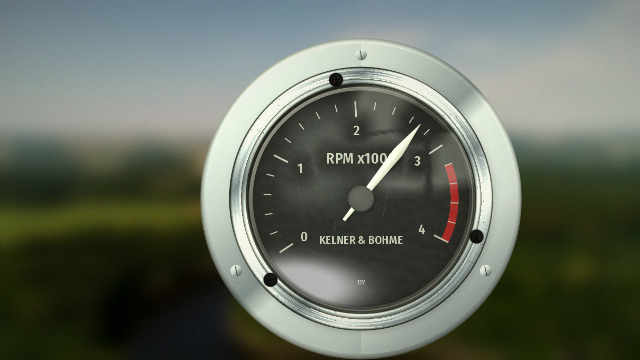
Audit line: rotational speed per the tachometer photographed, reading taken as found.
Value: 2700 rpm
